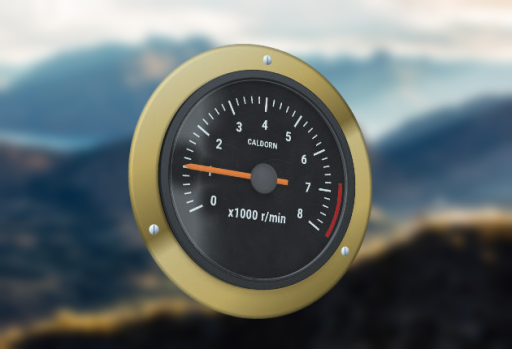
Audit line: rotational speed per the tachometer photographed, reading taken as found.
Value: 1000 rpm
